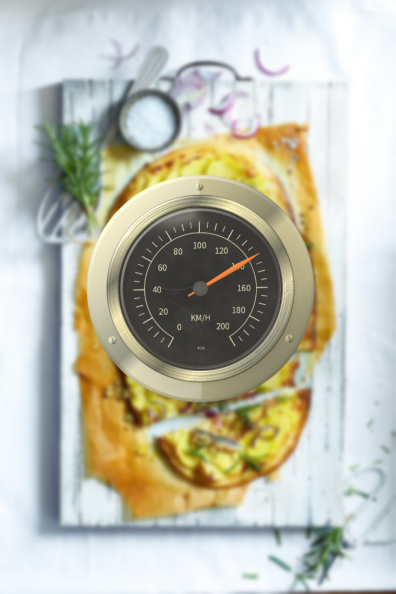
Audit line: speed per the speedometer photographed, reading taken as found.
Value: 140 km/h
